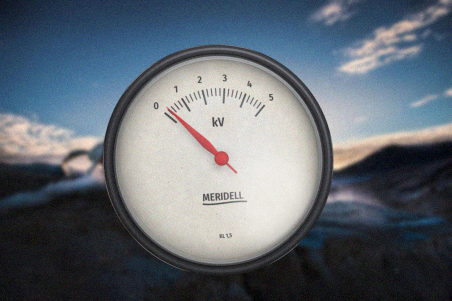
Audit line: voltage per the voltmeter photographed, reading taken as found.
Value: 0.2 kV
